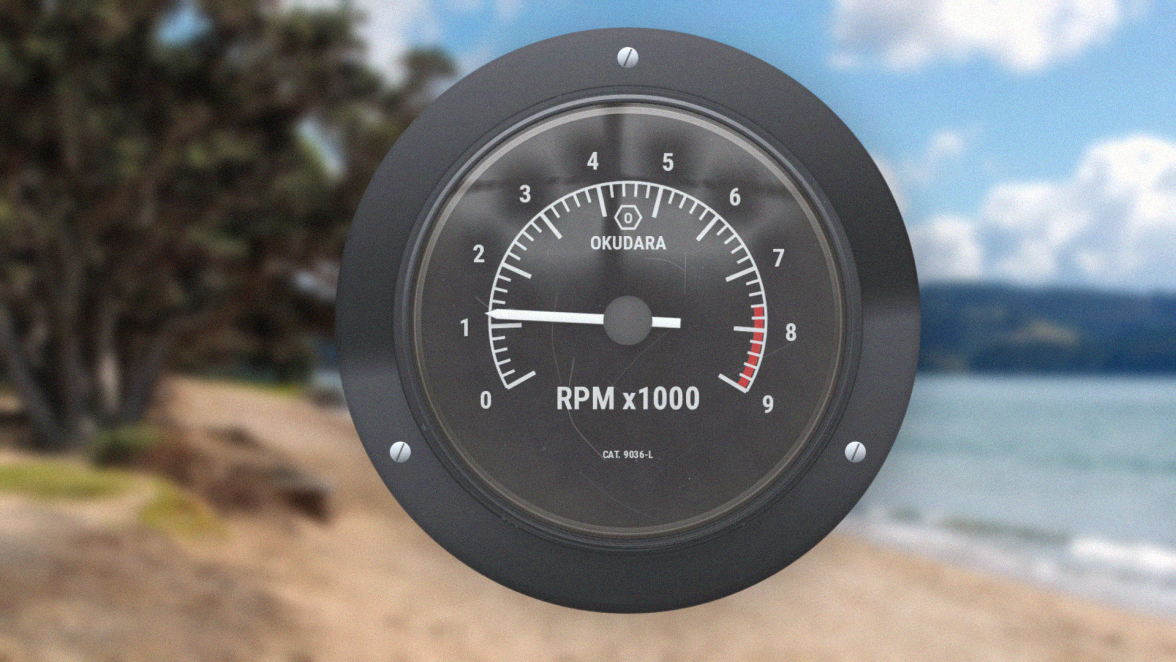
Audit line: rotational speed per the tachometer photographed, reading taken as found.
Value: 1200 rpm
